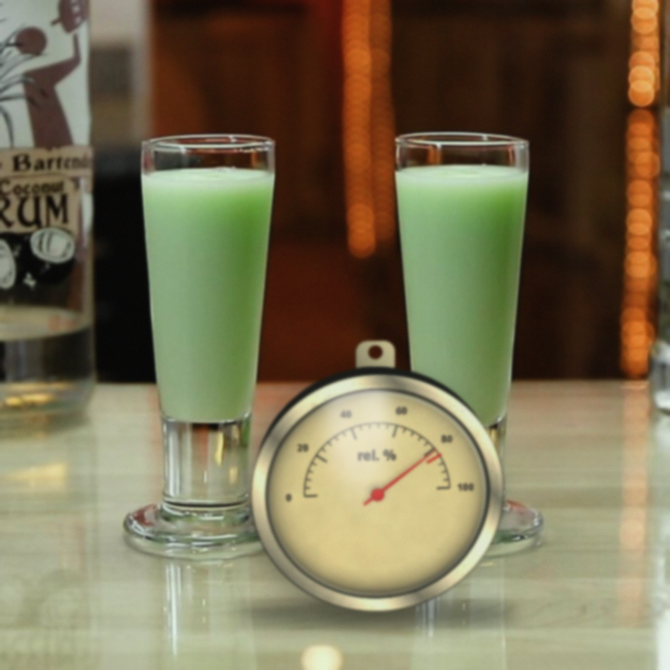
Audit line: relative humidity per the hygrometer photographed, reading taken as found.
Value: 80 %
